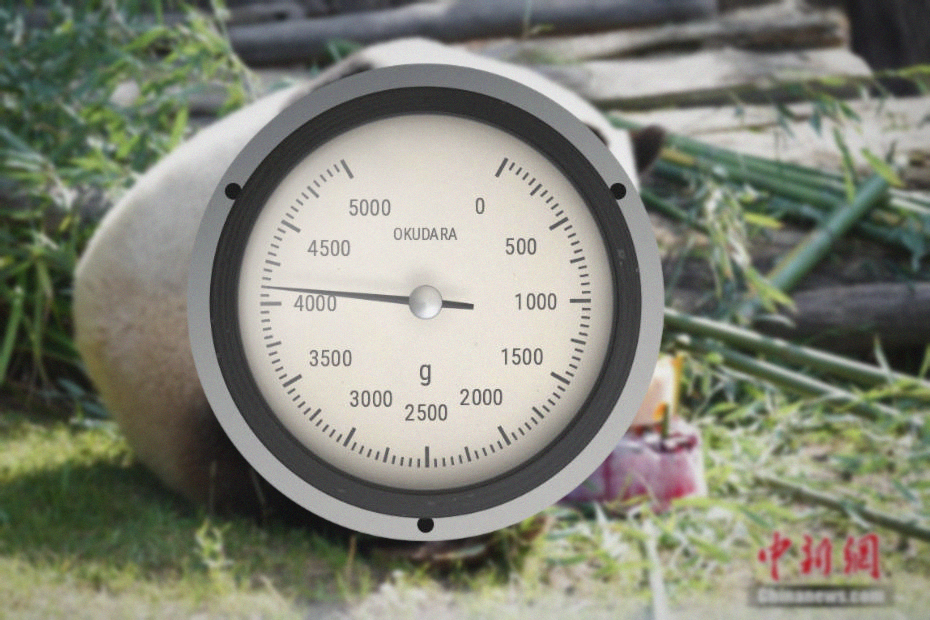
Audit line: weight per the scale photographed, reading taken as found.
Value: 4100 g
